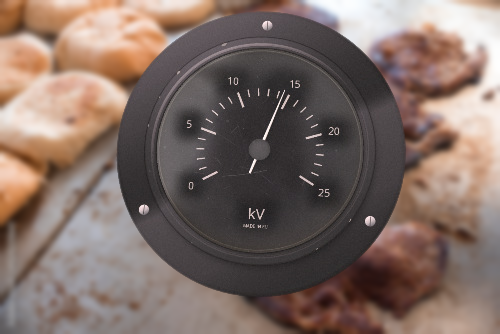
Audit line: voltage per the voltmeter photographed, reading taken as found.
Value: 14.5 kV
